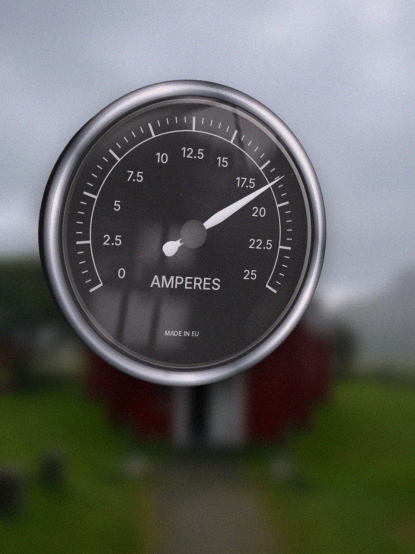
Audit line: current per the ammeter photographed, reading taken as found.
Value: 18.5 A
